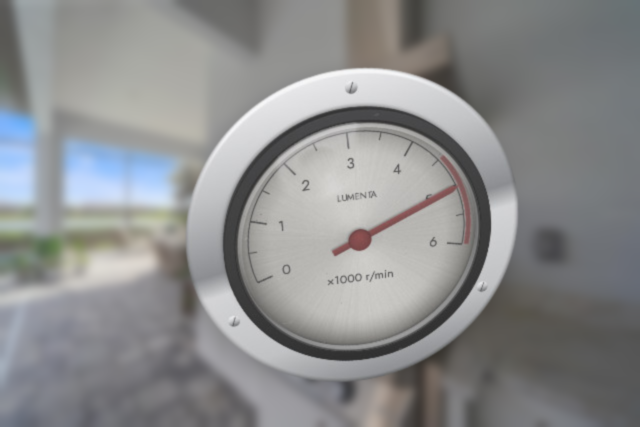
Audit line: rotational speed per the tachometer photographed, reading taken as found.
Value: 5000 rpm
